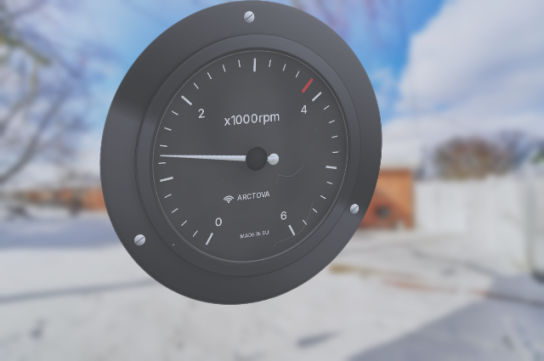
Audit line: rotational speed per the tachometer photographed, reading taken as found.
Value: 1300 rpm
